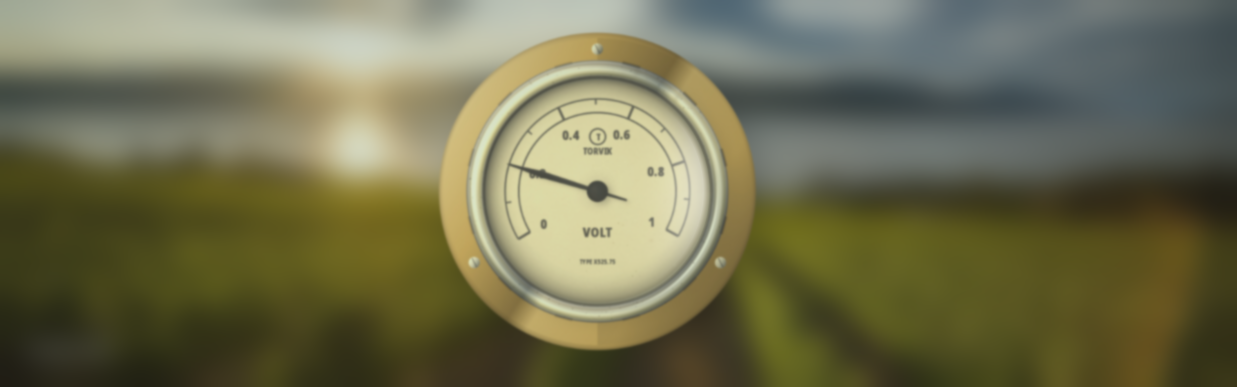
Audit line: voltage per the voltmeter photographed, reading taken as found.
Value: 0.2 V
